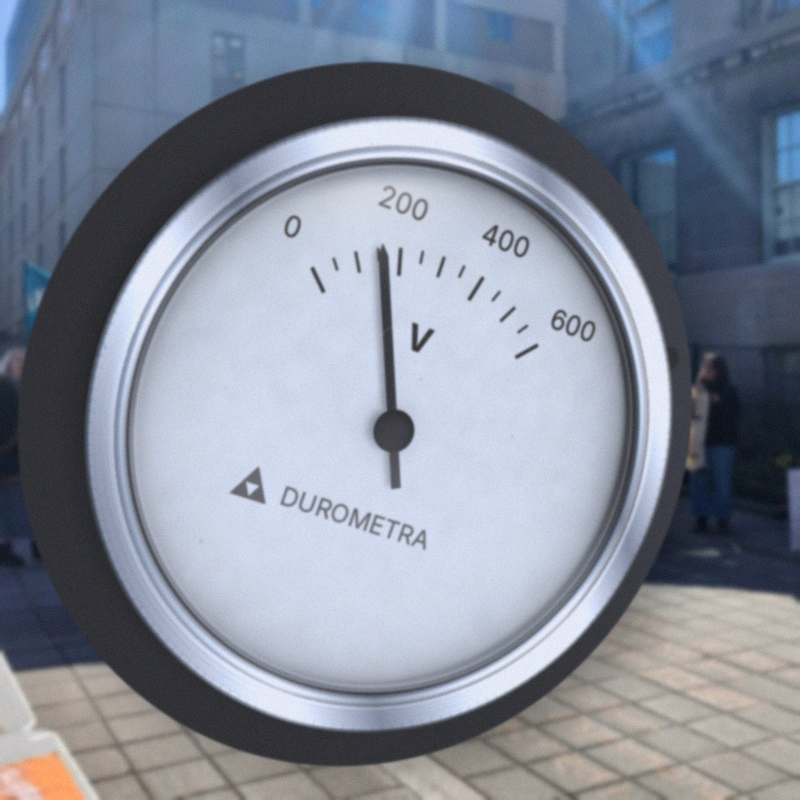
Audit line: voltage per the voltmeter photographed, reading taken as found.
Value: 150 V
